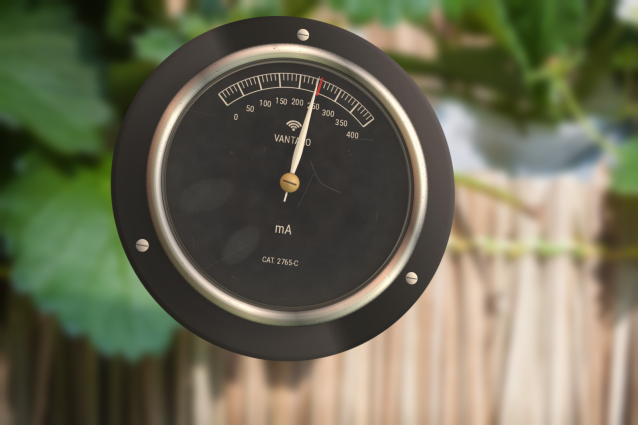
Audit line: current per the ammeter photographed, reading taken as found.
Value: 240 mA
